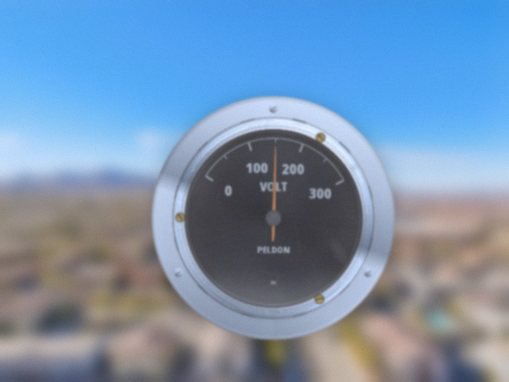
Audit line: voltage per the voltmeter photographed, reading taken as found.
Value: 150 V
